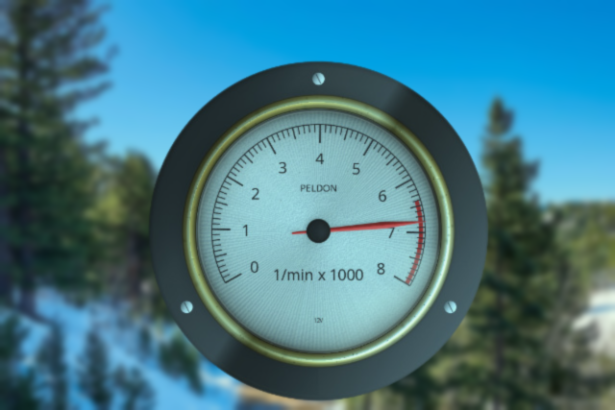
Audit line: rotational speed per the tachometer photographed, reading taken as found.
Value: 6800 rpm
